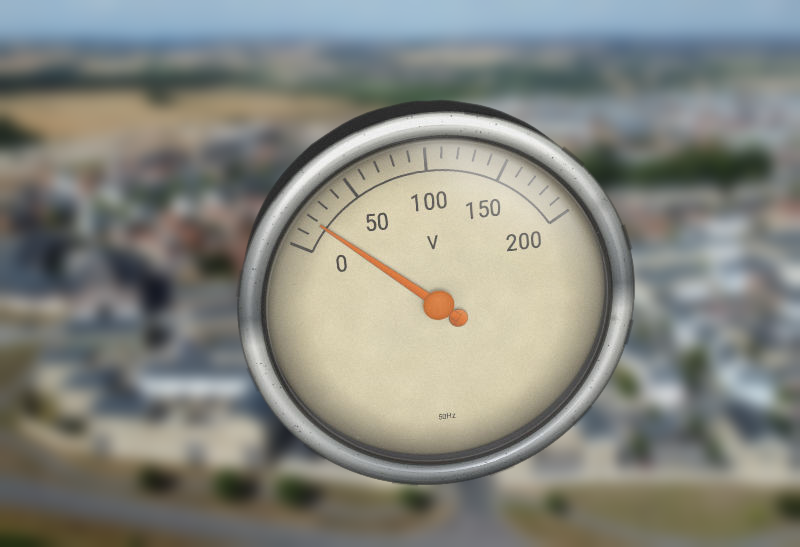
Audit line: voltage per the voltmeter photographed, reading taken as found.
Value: 20 V
